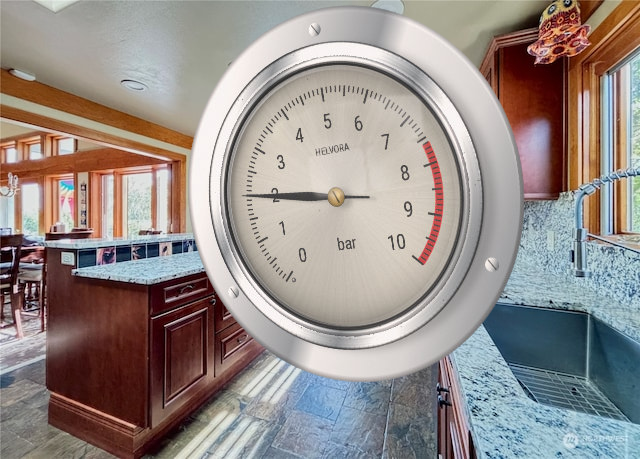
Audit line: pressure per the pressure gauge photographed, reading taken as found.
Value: 2 bar
